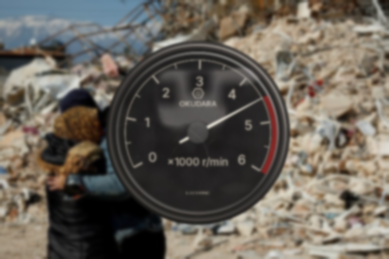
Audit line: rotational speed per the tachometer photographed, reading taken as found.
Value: 4500 rpm
